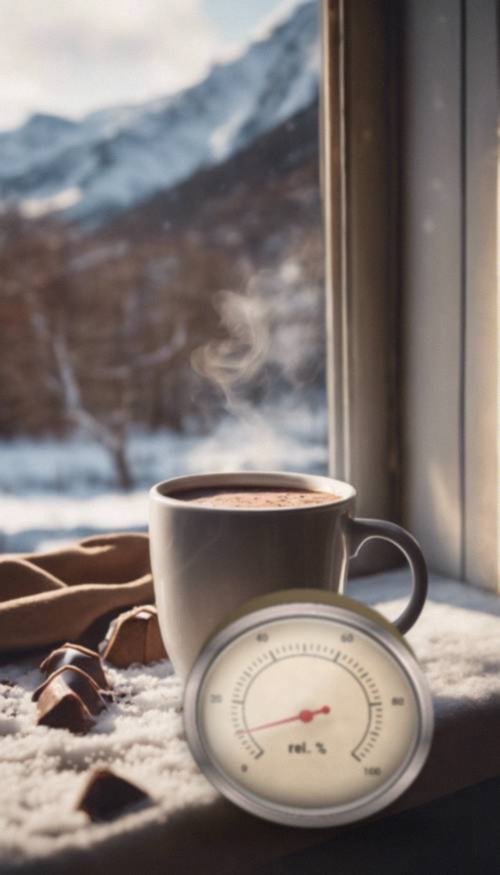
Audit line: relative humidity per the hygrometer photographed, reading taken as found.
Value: 10 %
